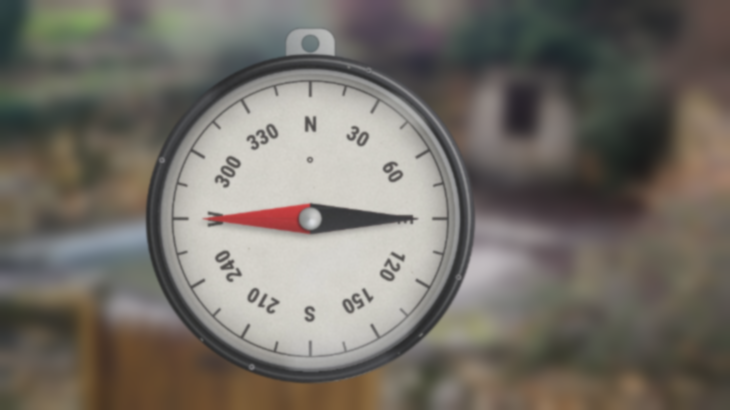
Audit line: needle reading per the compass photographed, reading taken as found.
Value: 270 °
